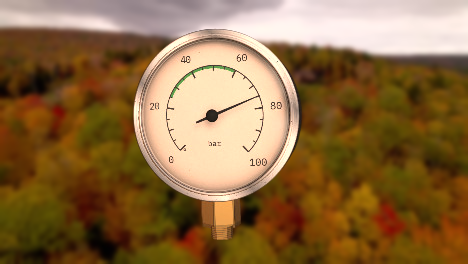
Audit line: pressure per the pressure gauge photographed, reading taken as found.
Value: 75 bar
